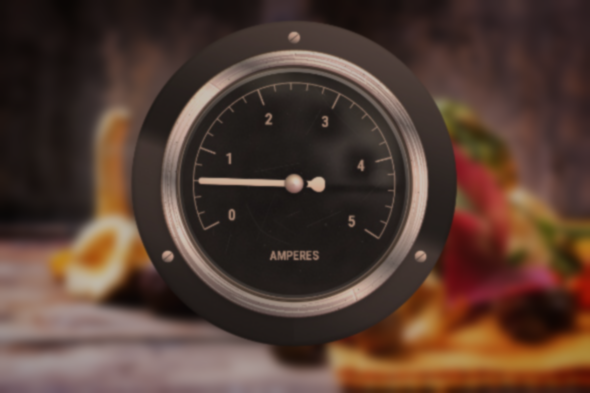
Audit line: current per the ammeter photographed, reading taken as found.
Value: 0.6 A
